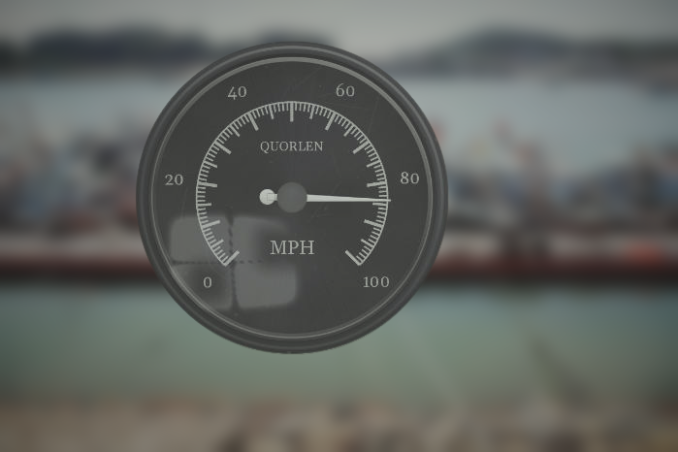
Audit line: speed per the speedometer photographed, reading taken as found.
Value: 84 mph
